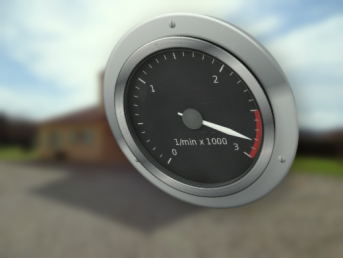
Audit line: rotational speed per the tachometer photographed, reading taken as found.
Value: 2800 rpm
